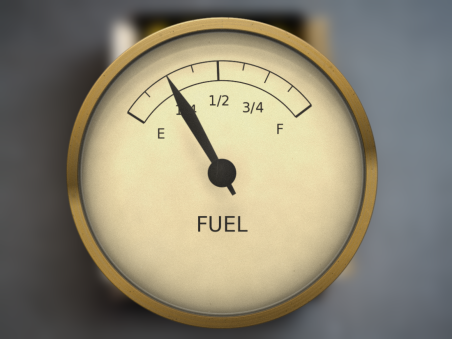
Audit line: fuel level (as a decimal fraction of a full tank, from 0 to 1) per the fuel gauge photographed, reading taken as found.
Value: 0.25
